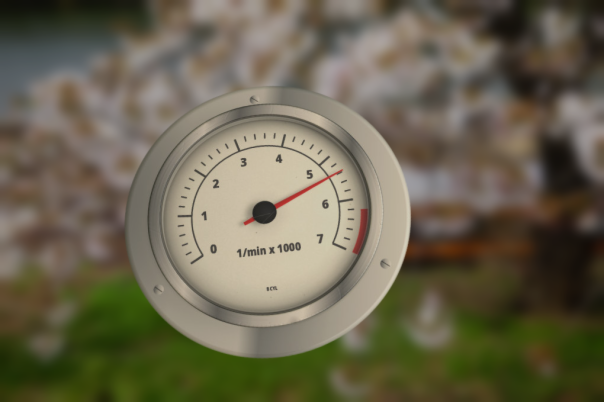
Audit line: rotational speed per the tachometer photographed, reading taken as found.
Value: 5400 rpm
